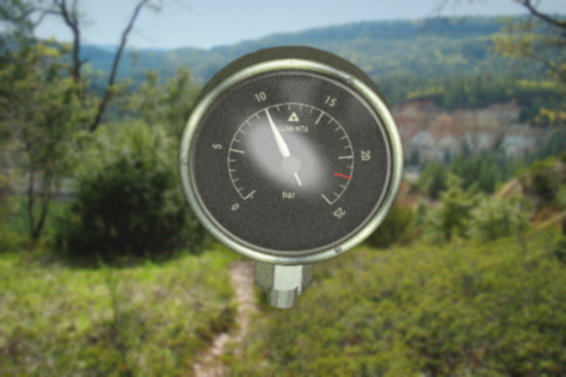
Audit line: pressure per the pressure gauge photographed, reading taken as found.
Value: 10 bar
